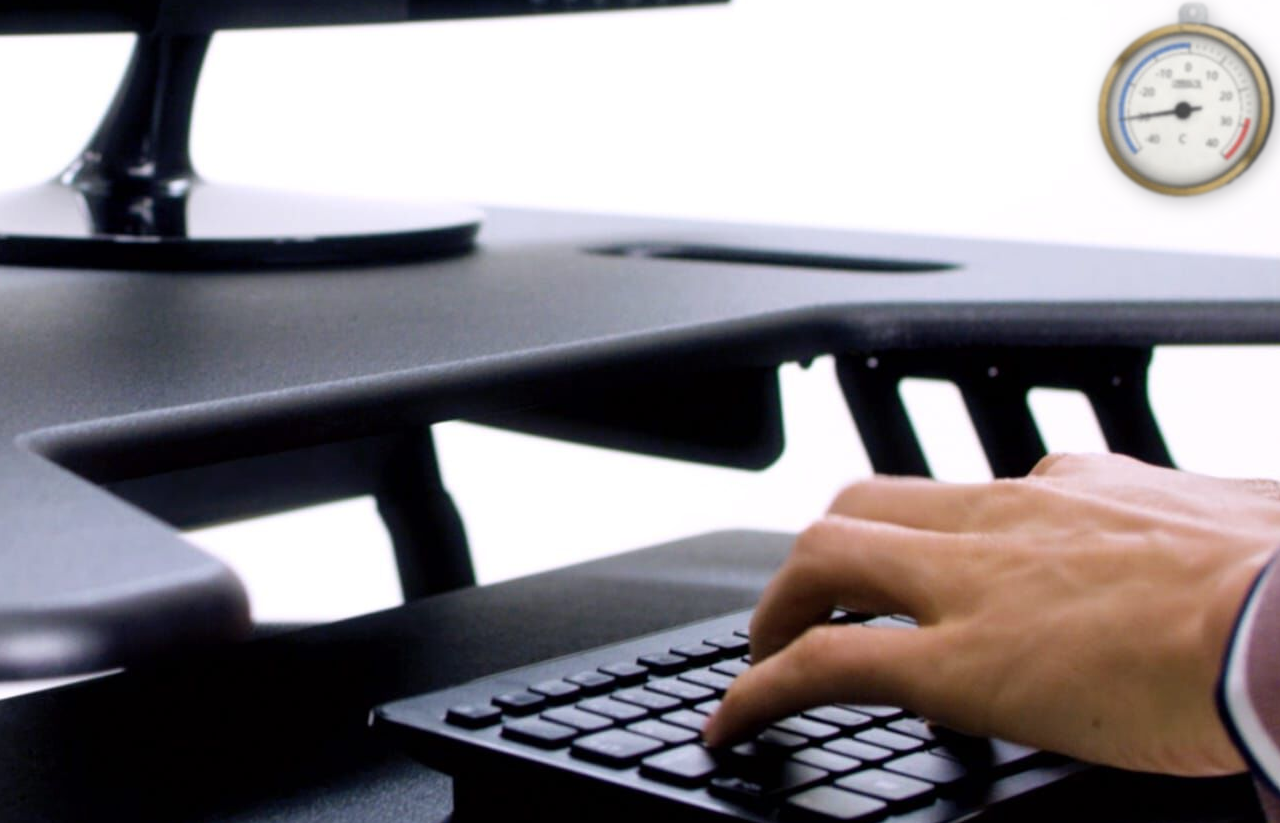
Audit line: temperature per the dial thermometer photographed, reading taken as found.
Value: -30 °C
